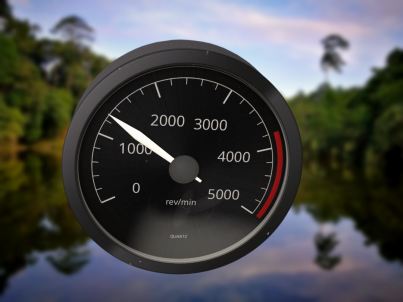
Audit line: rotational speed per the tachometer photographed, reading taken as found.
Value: 1300 rpm
